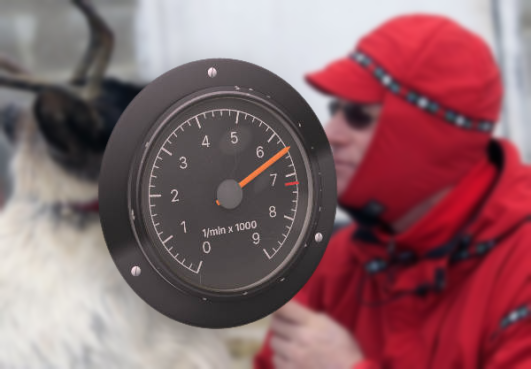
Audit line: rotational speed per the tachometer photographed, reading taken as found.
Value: 6400 rpm
